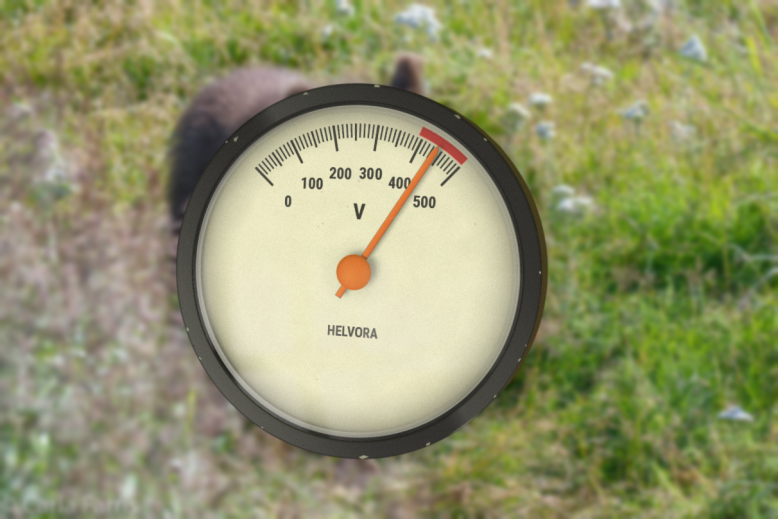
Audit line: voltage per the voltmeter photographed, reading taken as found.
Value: 440 V
